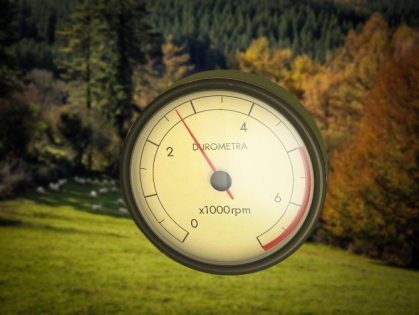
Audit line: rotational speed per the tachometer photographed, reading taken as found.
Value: 2750 rpm
